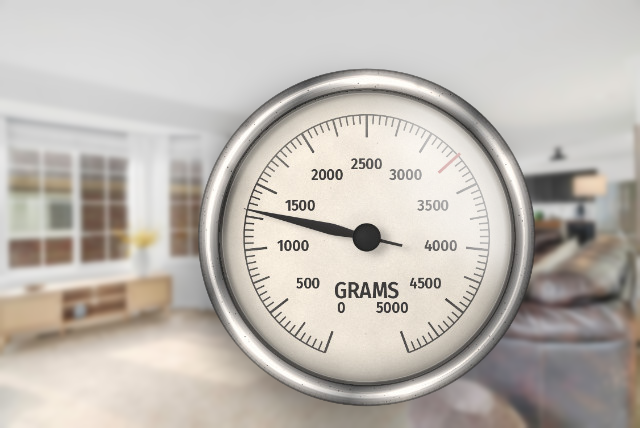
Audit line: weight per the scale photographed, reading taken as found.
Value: 1300 g
